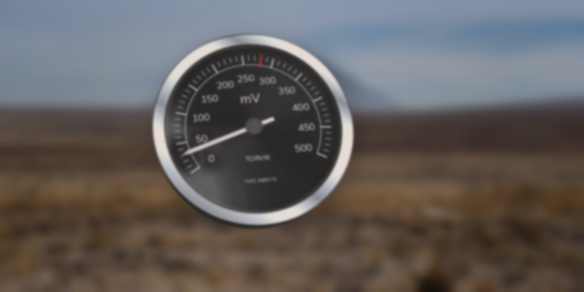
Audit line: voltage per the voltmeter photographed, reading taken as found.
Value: 30 mV
